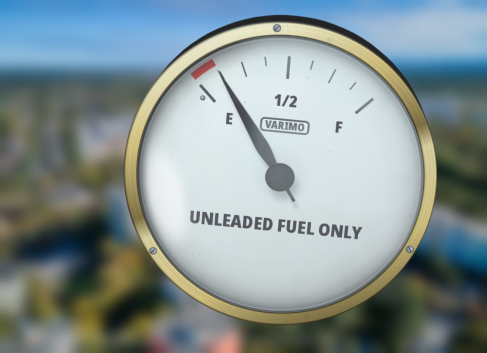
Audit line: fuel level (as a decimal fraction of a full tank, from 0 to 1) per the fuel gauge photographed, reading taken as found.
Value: 0.125
